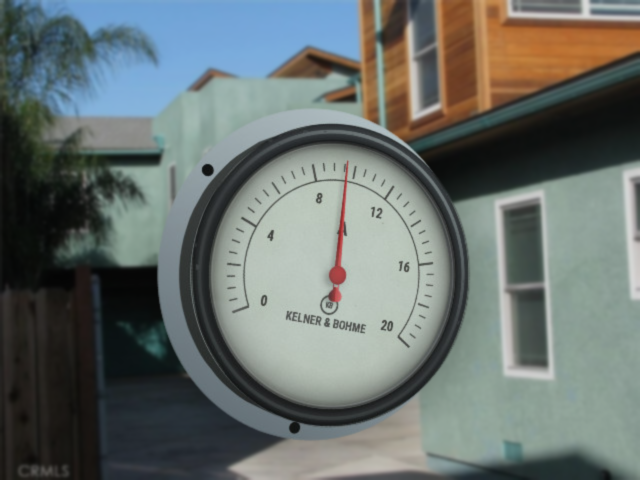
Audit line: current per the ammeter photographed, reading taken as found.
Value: 9.5 A
